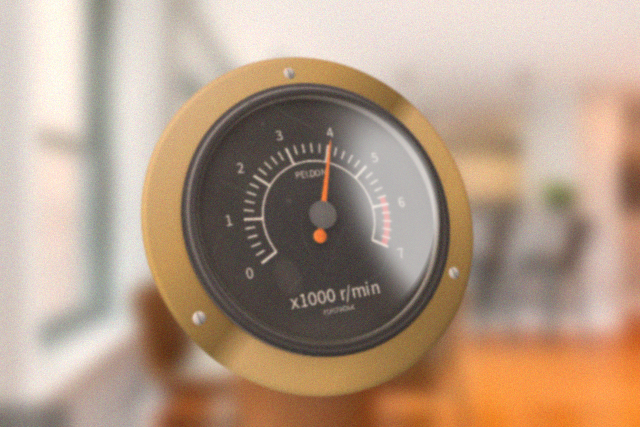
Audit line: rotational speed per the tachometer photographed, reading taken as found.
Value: 4000 rpm
